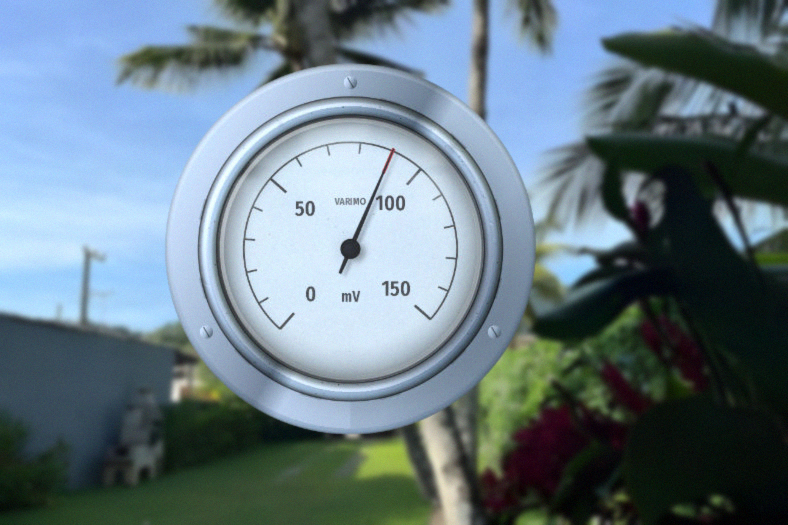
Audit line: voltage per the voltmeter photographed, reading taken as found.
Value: 90 mV
